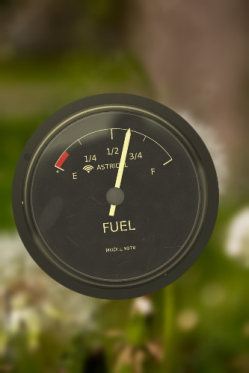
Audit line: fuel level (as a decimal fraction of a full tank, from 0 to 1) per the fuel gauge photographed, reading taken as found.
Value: 0.625
